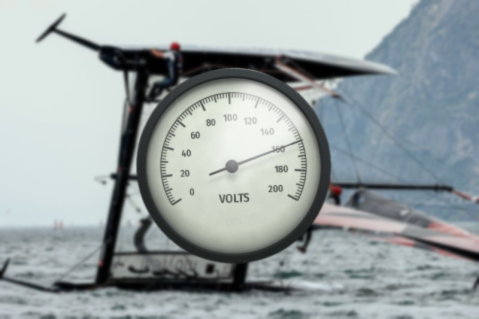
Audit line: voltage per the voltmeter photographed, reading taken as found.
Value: 160 V
